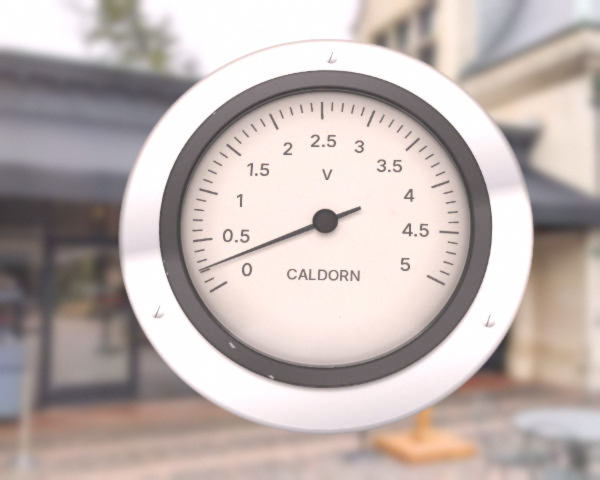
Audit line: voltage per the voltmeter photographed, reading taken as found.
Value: 0.2 V
